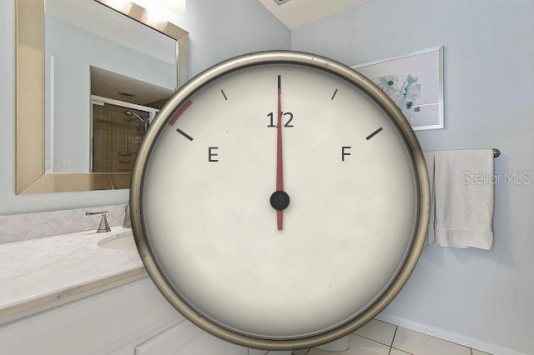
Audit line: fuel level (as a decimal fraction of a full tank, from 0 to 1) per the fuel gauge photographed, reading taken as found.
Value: 0.5
